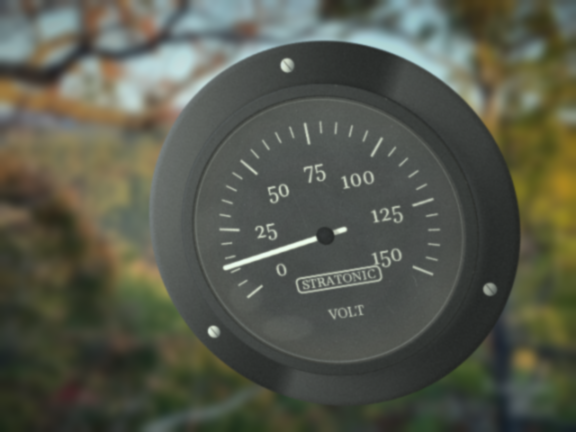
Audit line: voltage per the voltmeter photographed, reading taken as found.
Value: 12.5 V
